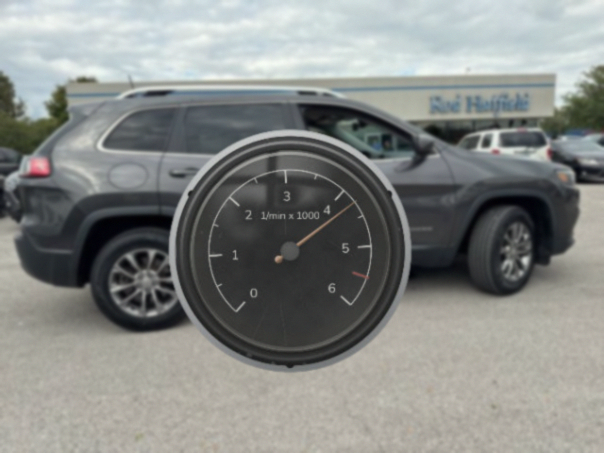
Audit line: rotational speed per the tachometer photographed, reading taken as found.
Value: 4250 rpm
